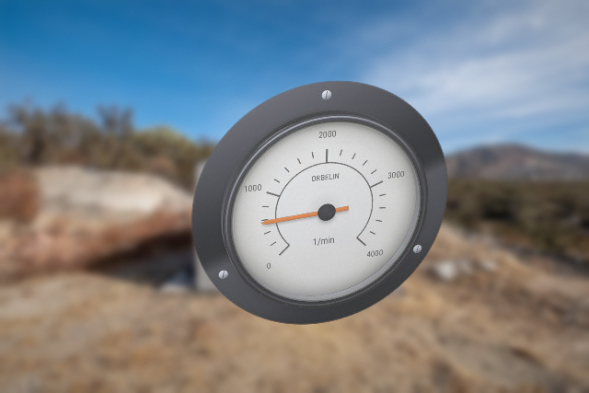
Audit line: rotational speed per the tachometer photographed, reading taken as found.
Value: 600 rpm
